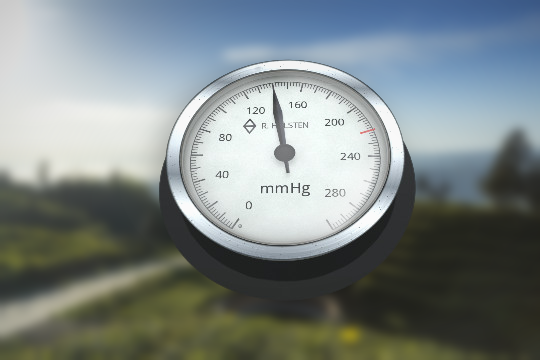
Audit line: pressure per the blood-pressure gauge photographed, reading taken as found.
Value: 140 mmHg
